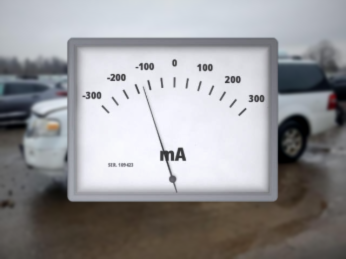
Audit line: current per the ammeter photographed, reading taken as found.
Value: -125 mA
